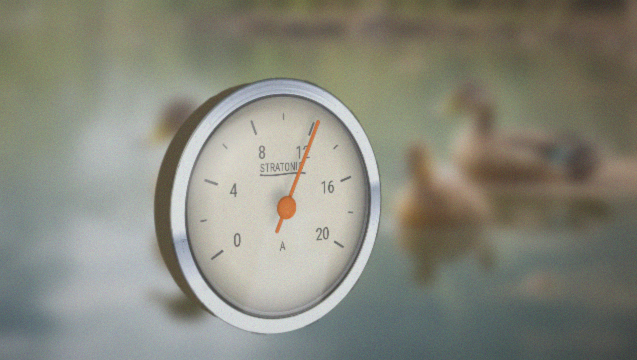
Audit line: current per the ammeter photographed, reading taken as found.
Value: 12 A
